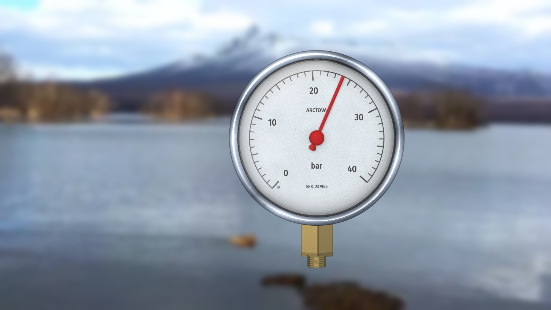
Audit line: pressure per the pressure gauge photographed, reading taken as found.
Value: 24 bar
